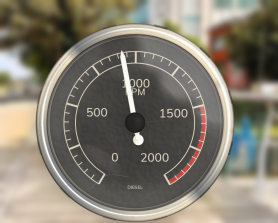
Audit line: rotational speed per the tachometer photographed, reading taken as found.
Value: 925 rpm
